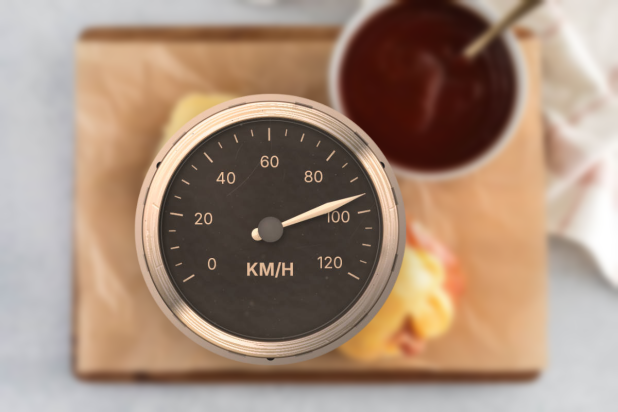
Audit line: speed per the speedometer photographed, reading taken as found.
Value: 95 km/h
